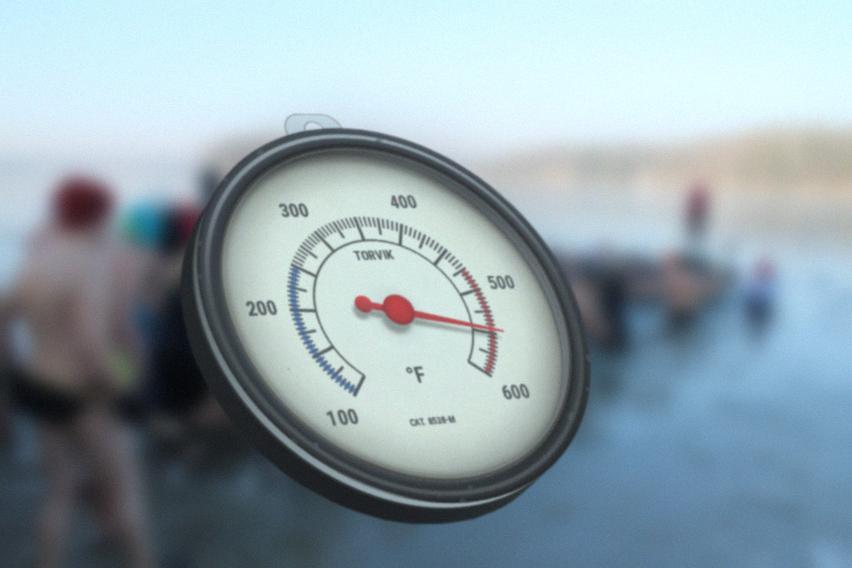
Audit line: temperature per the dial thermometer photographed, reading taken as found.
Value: 550 °F
